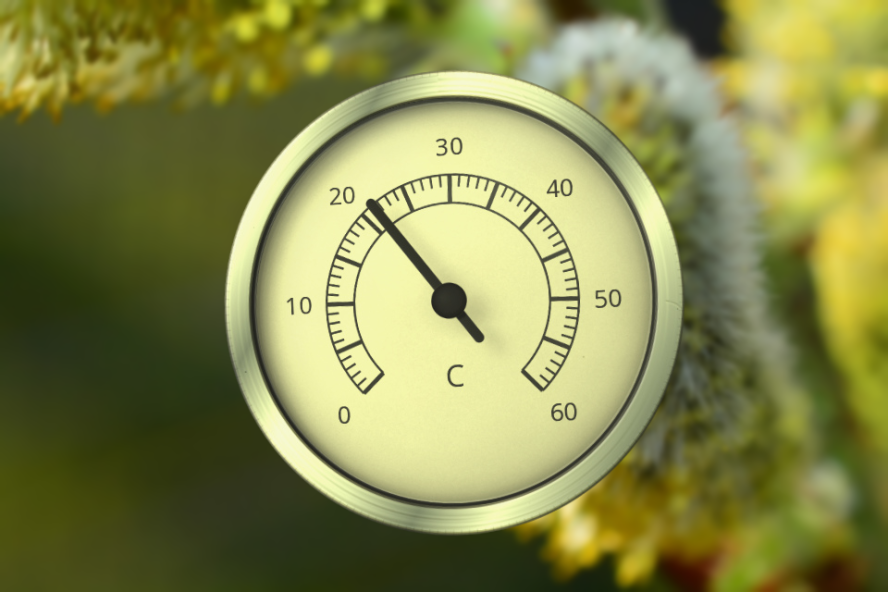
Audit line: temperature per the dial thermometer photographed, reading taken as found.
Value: 21.5 °C
